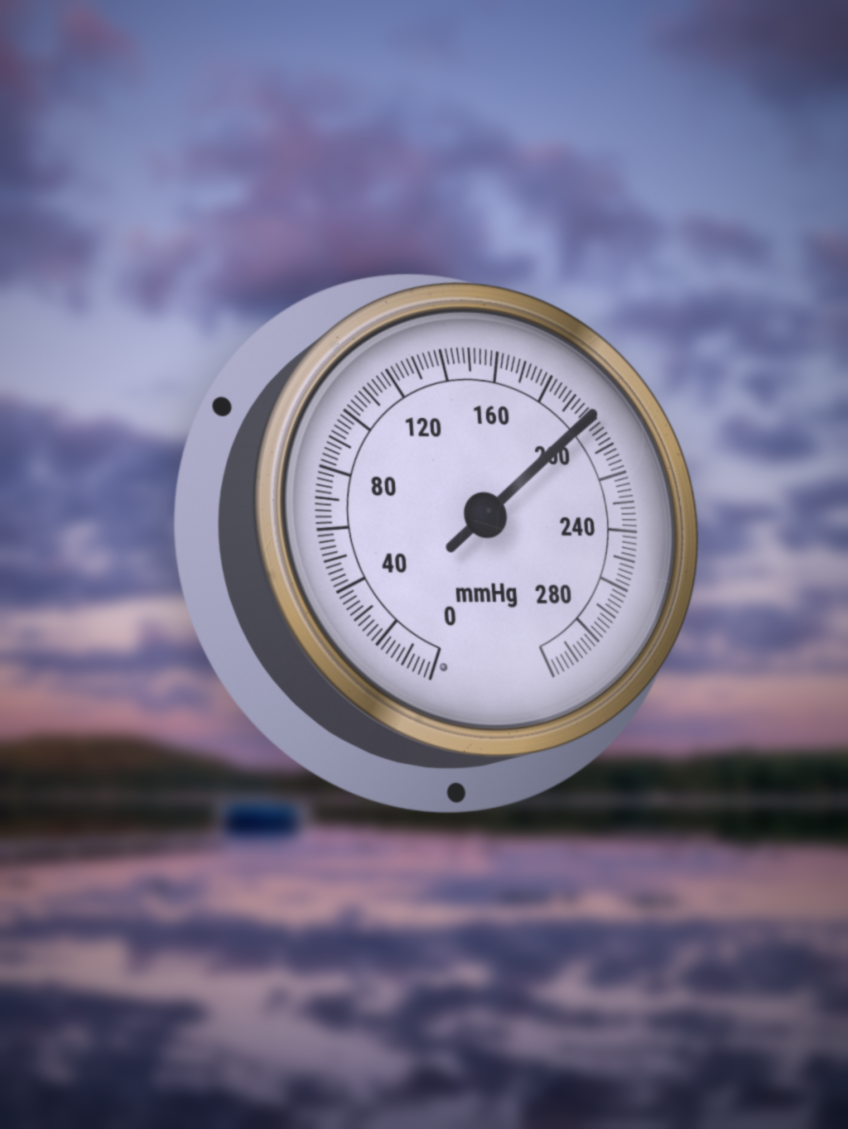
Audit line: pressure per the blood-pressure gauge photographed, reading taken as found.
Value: 198 mmHg
